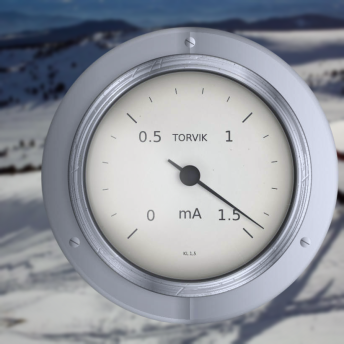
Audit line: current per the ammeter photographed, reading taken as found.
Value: 1.45 mA
